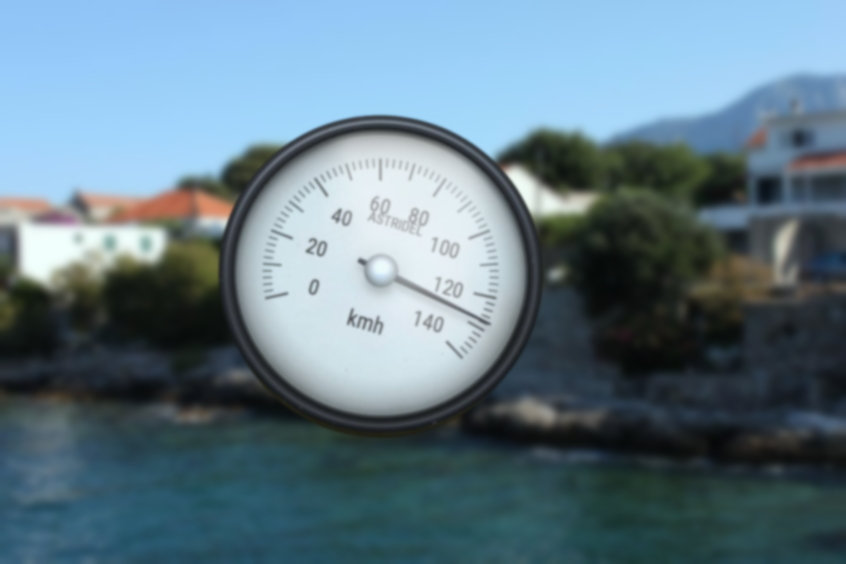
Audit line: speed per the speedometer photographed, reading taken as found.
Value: 128 km/h
